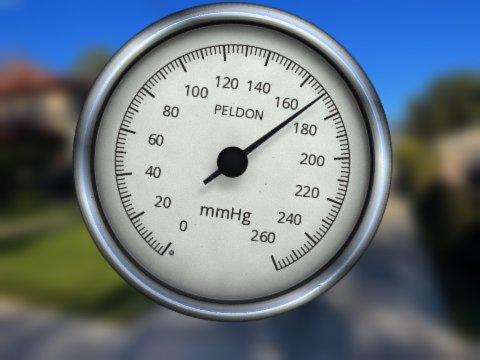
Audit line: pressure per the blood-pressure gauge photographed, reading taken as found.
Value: 170 mmHg
